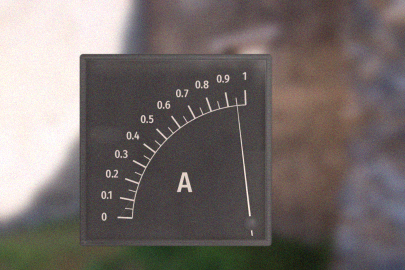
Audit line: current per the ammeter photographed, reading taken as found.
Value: 0.95 A
